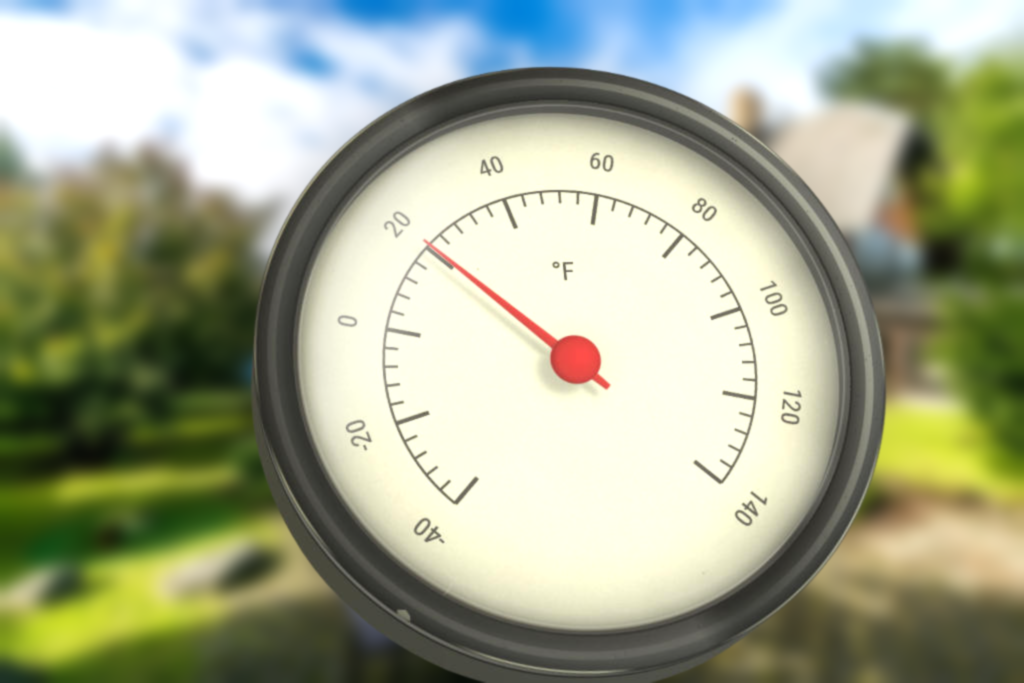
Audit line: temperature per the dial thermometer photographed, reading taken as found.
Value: 20 °F
